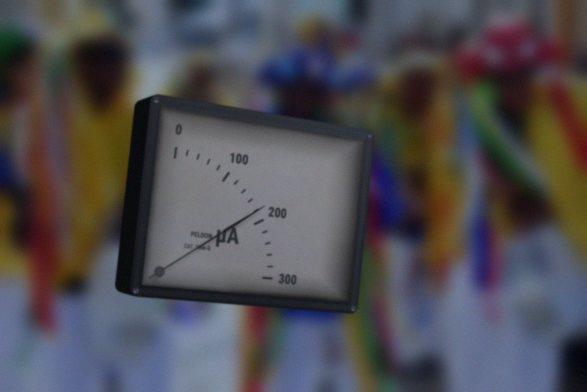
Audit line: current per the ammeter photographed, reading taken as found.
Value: 180 µA
